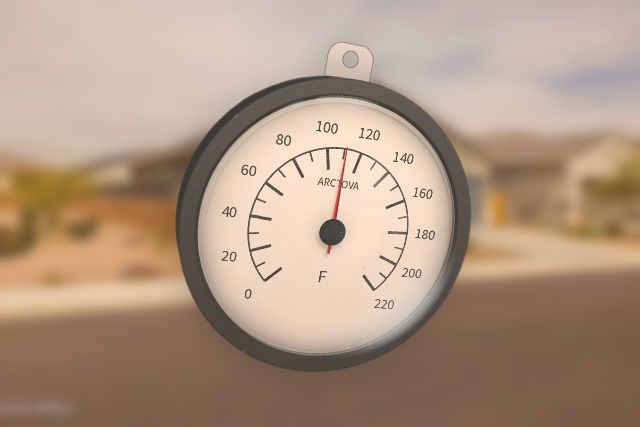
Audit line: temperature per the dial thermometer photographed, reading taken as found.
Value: 110 °F
